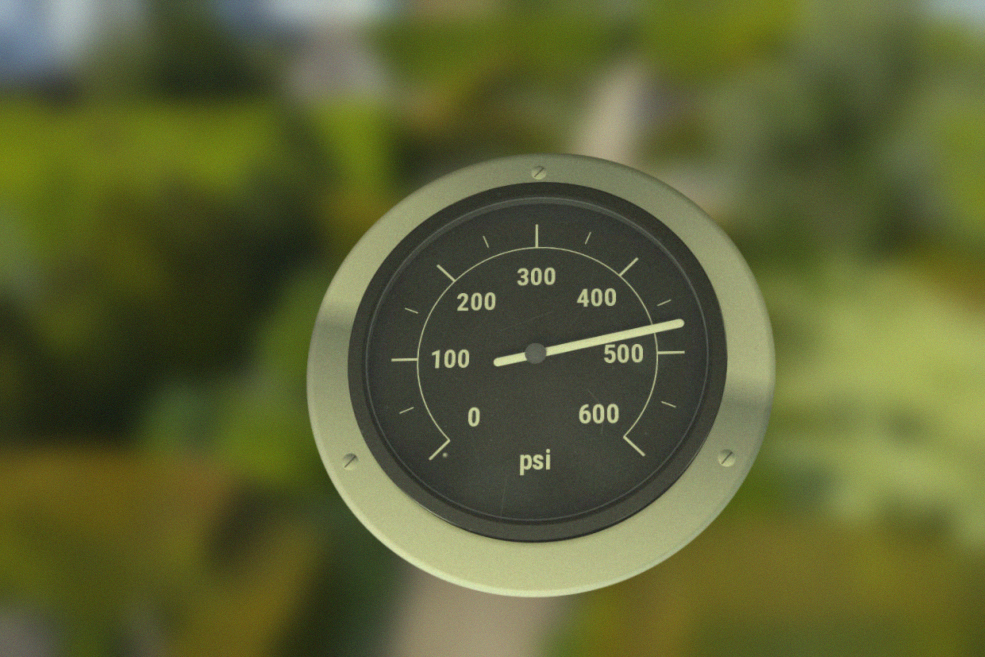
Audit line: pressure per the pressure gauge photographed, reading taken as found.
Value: 475 psi
